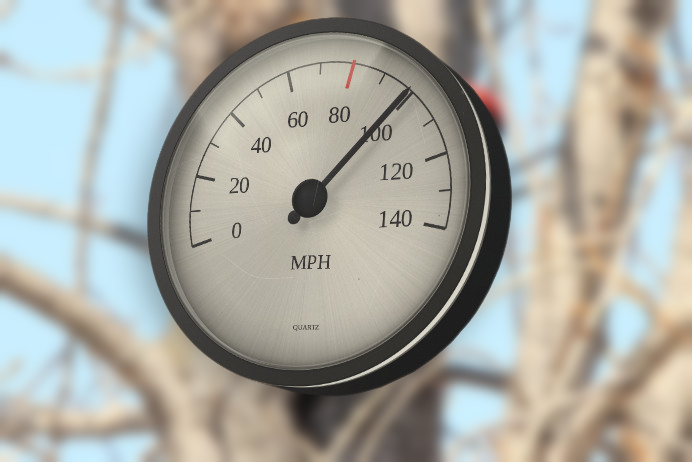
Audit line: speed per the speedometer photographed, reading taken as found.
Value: 100 mph
